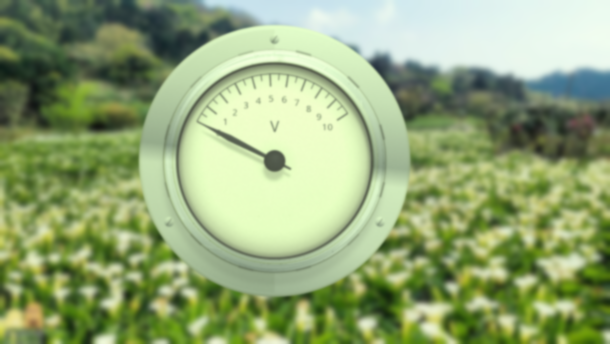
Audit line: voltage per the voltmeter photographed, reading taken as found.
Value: 0 V
